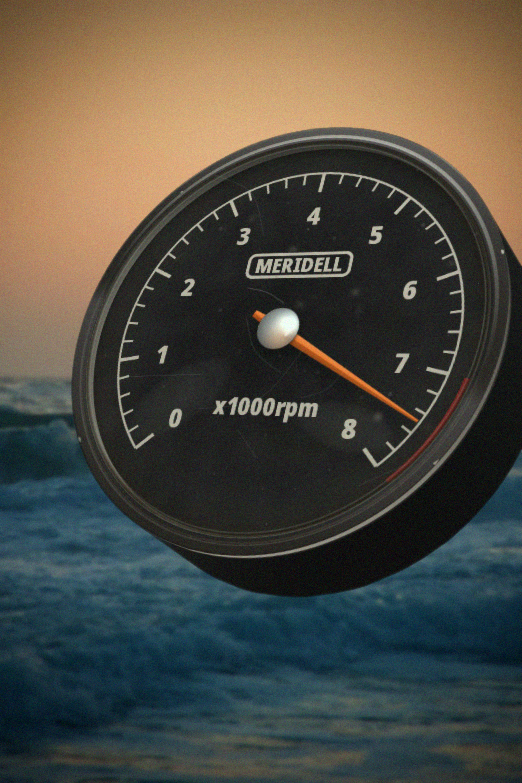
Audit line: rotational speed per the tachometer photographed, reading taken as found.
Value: 7500 rpm
